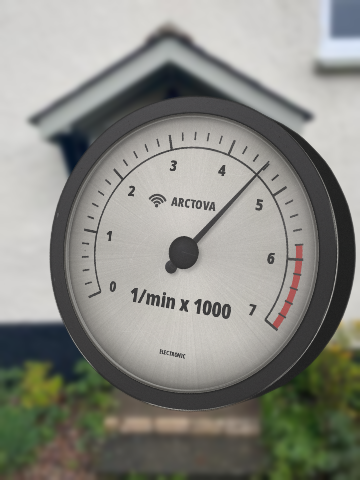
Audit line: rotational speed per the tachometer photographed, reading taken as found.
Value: 4600 rpm
